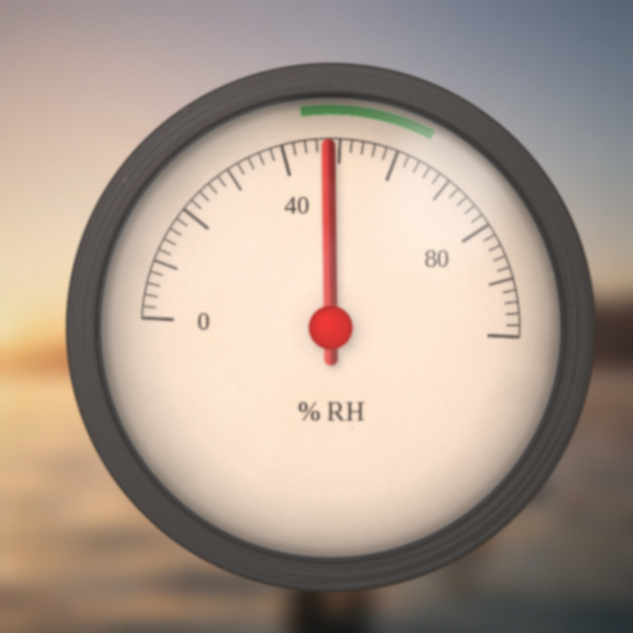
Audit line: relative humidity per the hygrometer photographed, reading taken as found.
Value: 48 %
